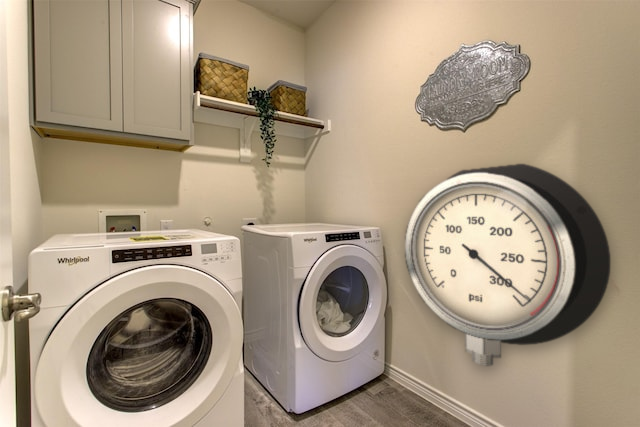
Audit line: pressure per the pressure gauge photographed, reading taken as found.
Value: 290 psi
